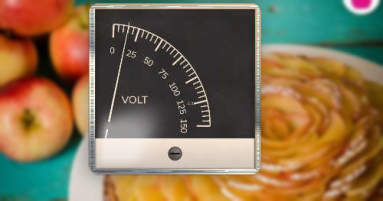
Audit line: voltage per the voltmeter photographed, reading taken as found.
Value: 15 V
